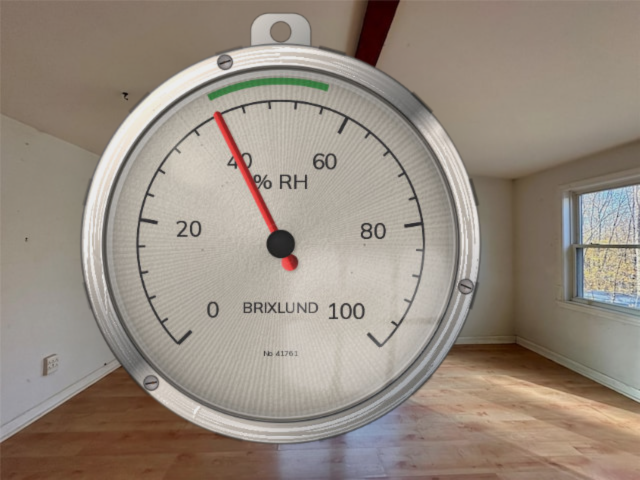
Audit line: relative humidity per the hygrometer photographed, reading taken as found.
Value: 40 %
